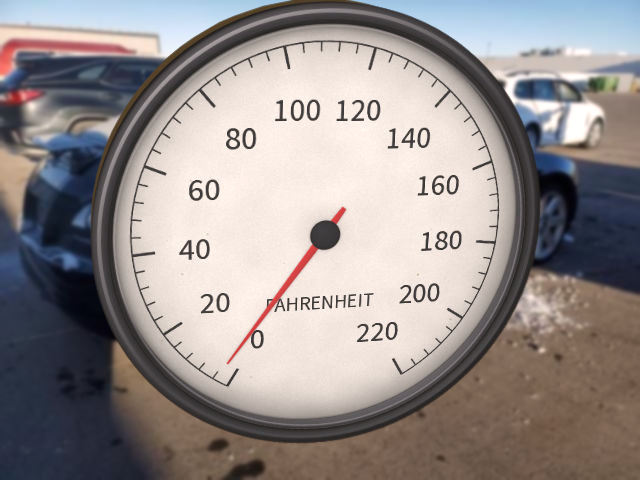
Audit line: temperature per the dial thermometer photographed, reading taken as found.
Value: 4 °F
